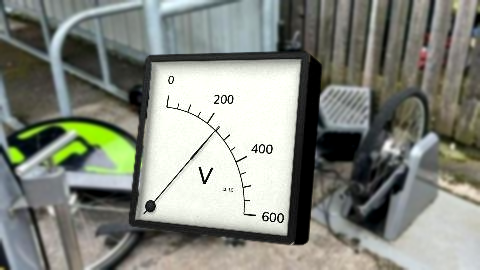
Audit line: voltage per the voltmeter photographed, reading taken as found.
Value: 250 V
